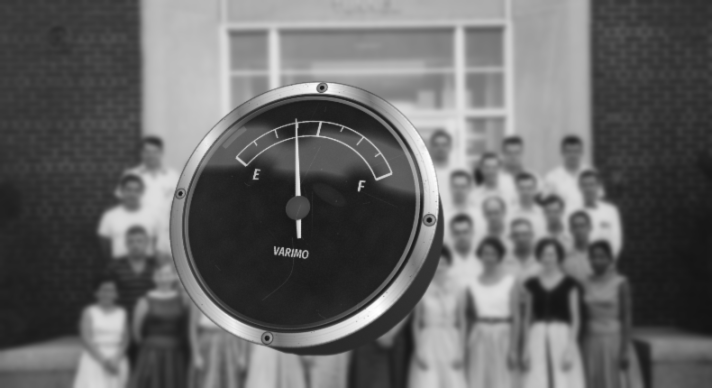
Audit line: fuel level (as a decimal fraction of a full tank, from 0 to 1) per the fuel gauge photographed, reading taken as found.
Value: 0.375
